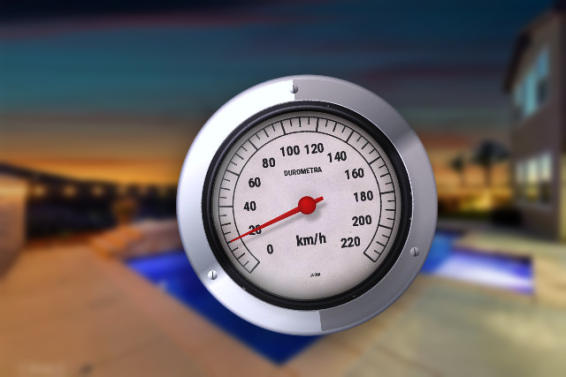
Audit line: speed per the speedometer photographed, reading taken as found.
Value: 20 km/h
